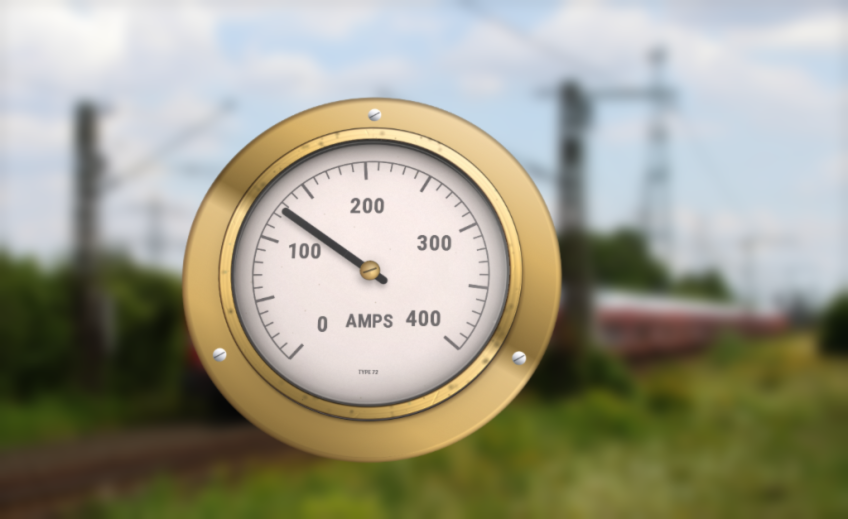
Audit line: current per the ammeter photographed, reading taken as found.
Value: 125 A
